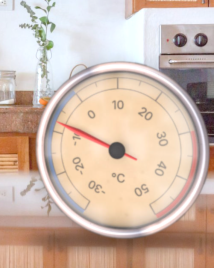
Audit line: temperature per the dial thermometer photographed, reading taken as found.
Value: -7.5 °C
